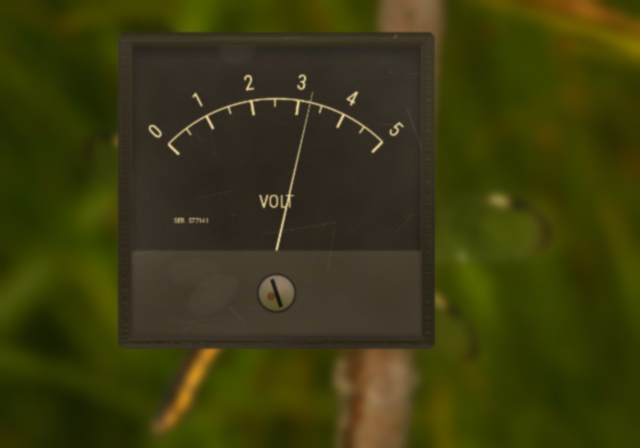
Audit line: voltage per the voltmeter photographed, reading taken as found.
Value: 3.25 V
